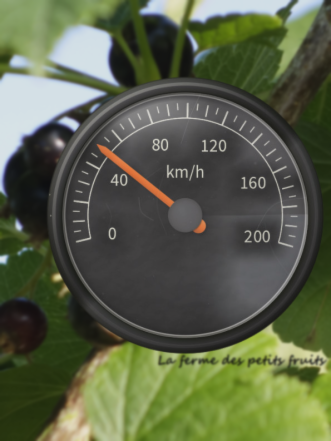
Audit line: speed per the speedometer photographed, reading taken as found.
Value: 50 km/h
